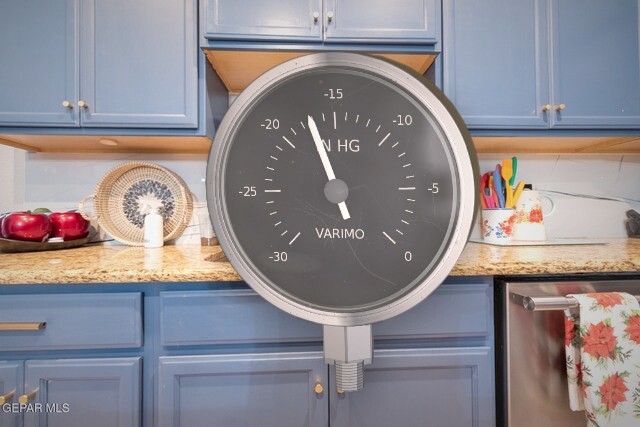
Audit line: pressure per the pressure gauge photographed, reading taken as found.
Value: -17 inHg
